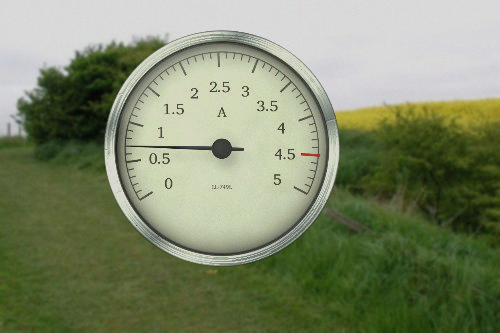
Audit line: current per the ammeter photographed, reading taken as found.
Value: 0.7 A
